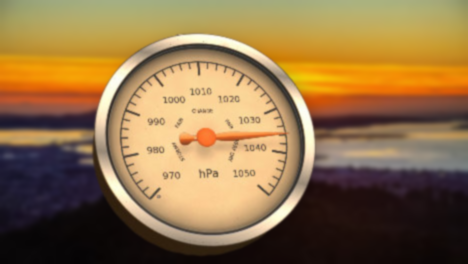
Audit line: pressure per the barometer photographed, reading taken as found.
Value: 1036 hPa
